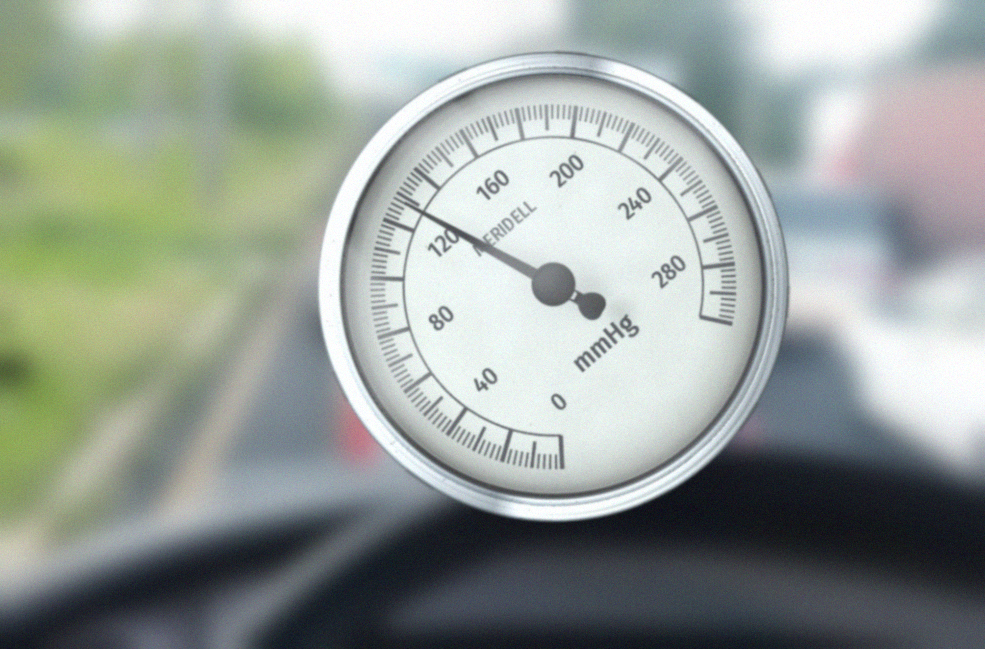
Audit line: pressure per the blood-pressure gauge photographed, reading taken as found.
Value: 128 mmHg
